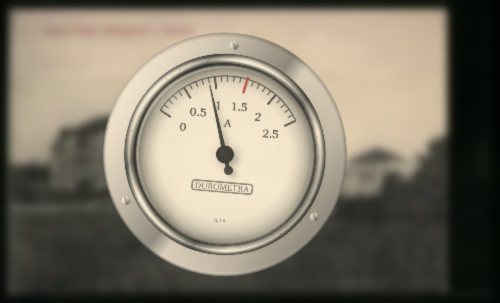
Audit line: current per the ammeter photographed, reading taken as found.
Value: 0.9 A
